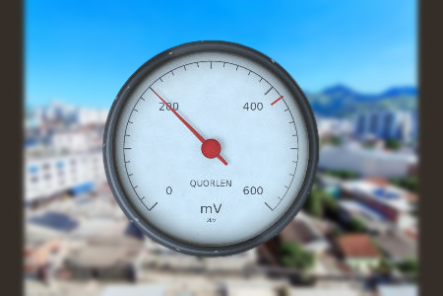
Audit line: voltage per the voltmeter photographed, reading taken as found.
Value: 200 mV
